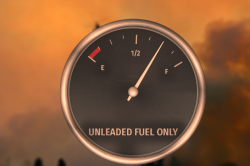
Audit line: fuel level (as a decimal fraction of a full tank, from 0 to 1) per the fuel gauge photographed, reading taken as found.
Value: 0.75
